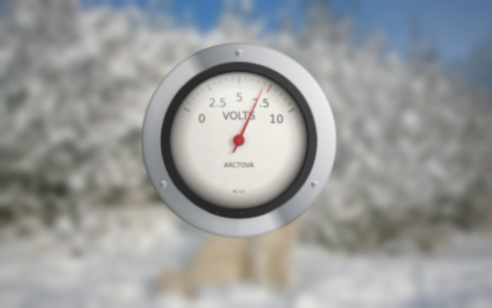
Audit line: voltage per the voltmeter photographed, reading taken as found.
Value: 7 V
